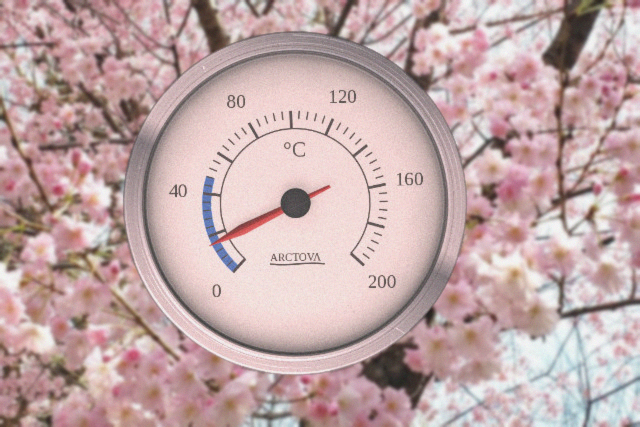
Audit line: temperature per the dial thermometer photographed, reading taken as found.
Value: 16 °C
